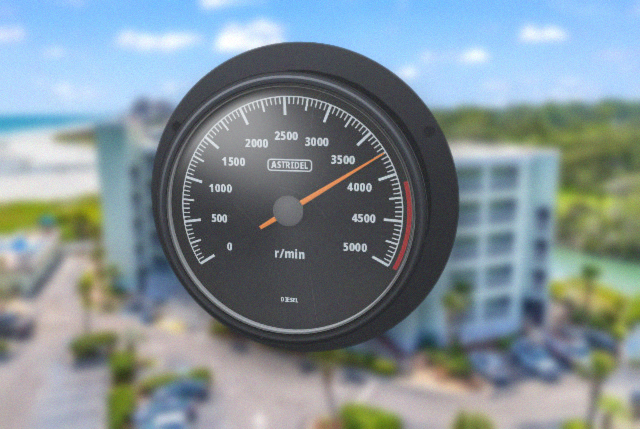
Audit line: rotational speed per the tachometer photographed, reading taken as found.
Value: 3750 rpm
